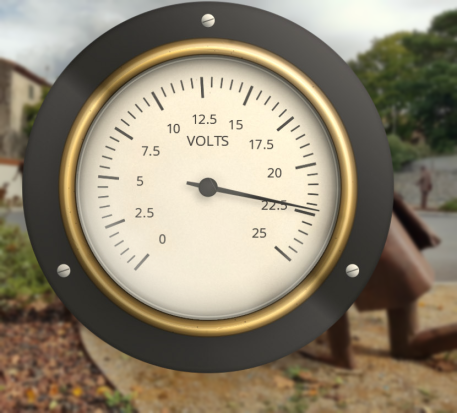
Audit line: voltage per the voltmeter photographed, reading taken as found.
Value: 22.25 V
